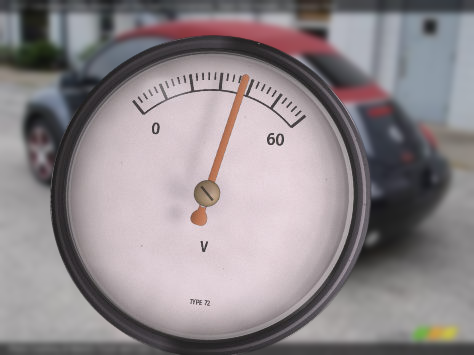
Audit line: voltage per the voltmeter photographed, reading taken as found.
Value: 38 V
